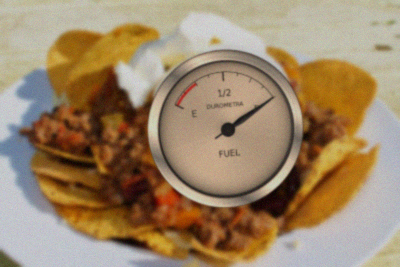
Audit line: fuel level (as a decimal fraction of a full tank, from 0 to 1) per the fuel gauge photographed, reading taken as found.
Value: 1
